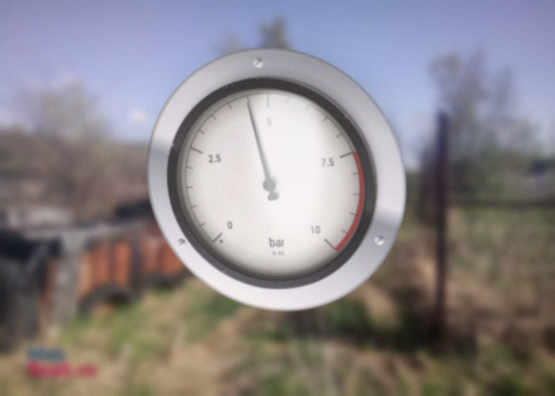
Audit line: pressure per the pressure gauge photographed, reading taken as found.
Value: 4.5 bar
